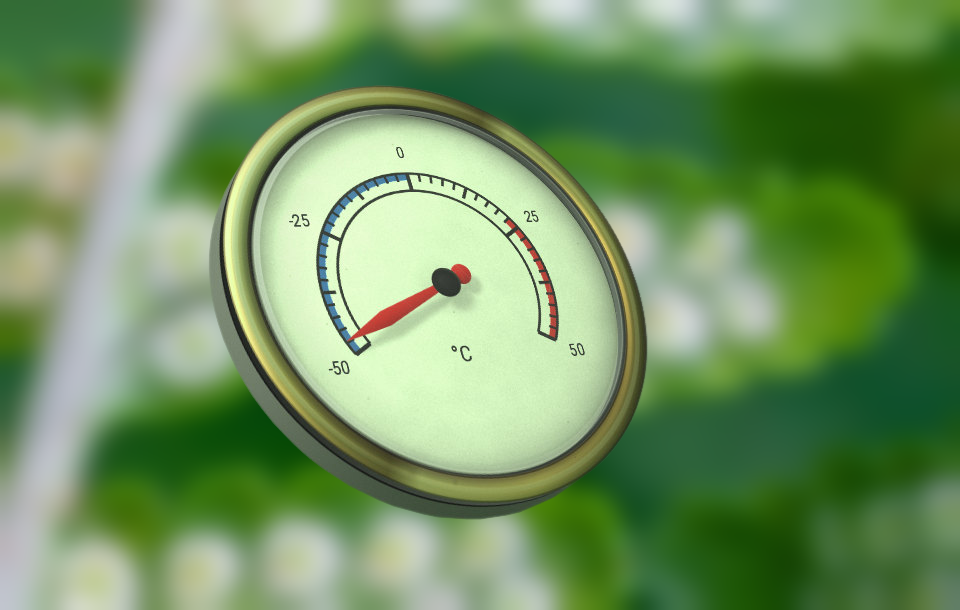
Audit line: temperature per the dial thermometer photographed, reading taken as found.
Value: -47.5 °C
